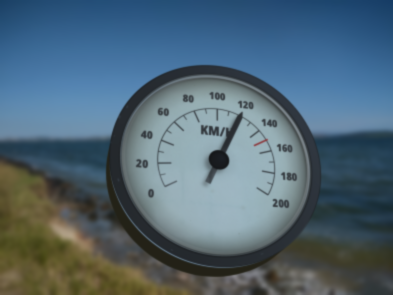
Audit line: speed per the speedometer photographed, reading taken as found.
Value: 120 km/h
